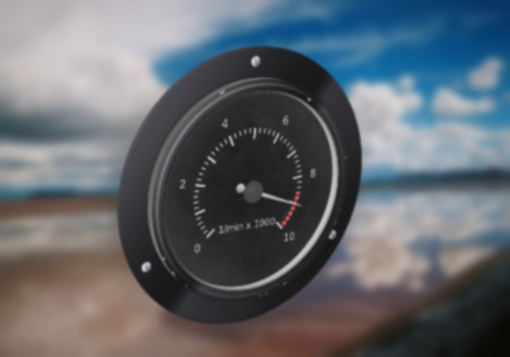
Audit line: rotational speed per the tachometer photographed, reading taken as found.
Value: 9000 rpm
